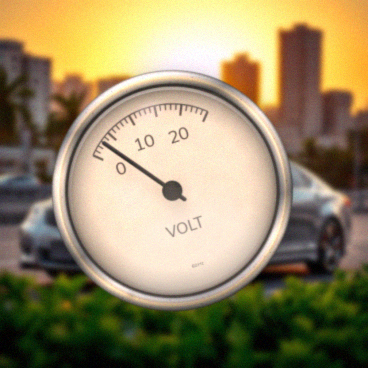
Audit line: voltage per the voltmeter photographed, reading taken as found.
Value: 3 V
